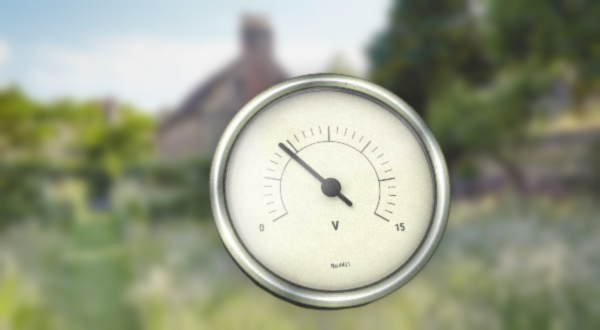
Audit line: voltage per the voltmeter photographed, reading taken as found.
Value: 4.5 V
